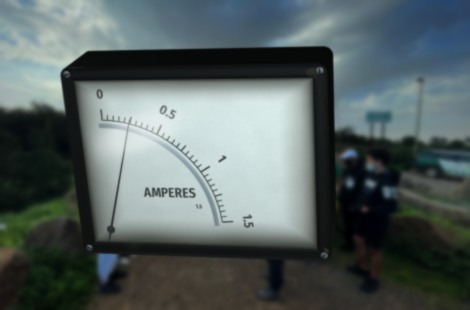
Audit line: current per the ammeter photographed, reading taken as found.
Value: 0.25 A
